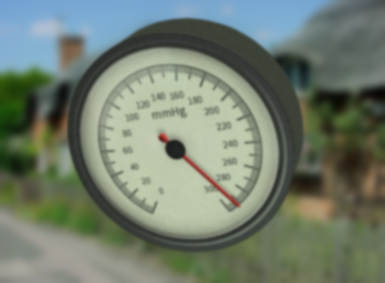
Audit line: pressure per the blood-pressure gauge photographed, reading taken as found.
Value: 290 mmHg
